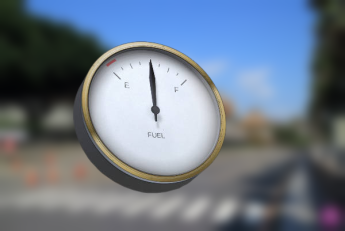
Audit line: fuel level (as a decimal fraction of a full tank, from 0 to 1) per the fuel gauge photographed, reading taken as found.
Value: 0.5
